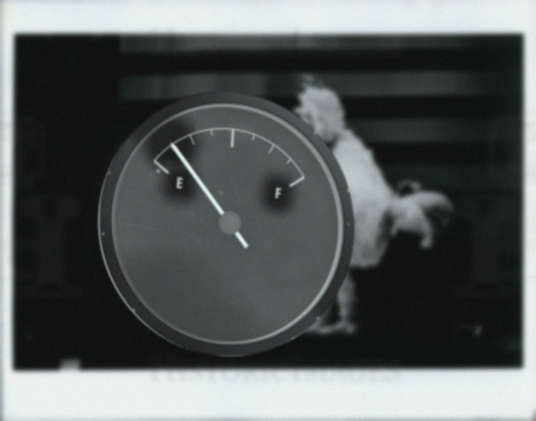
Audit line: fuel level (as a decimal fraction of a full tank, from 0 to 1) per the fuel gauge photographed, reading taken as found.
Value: 0.125
